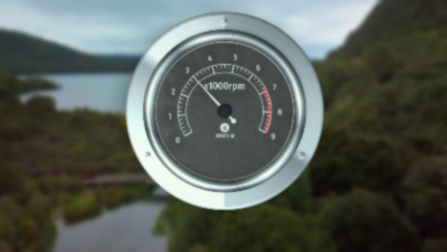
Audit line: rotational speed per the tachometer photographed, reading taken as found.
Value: 3000 rpm
